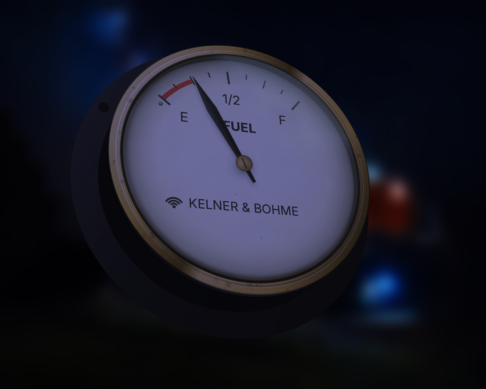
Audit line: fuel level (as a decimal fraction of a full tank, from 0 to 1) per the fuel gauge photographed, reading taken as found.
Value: 0.25
